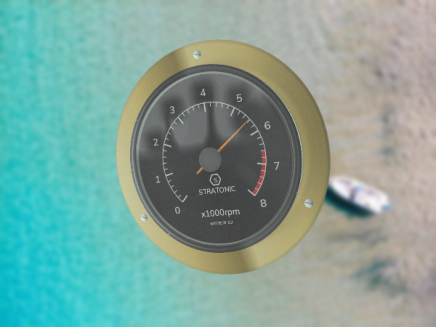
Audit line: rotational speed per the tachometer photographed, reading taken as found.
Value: 5600 rpm
